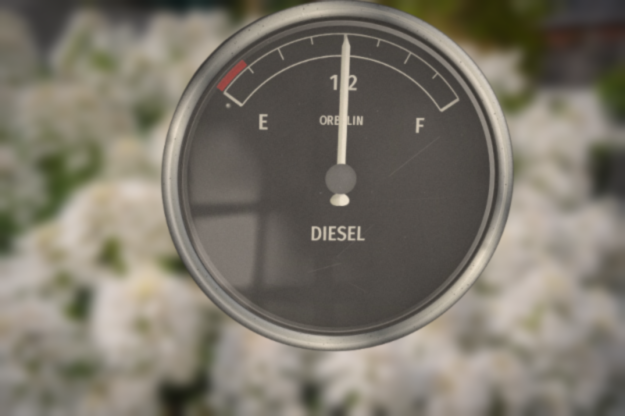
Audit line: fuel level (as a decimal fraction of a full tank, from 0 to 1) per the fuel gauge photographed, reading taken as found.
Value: 0.5
